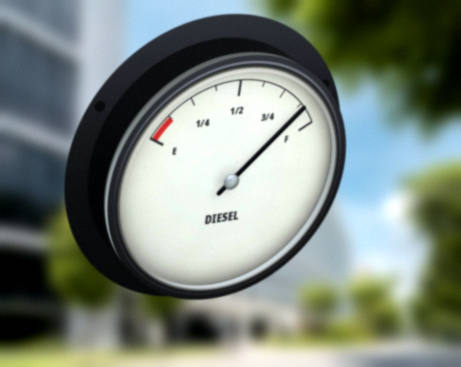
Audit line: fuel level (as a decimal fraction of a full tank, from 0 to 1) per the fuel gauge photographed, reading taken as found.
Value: 0.875
